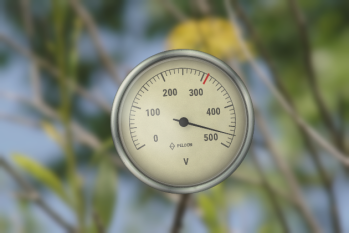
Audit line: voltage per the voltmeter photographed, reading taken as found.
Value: 470 V
